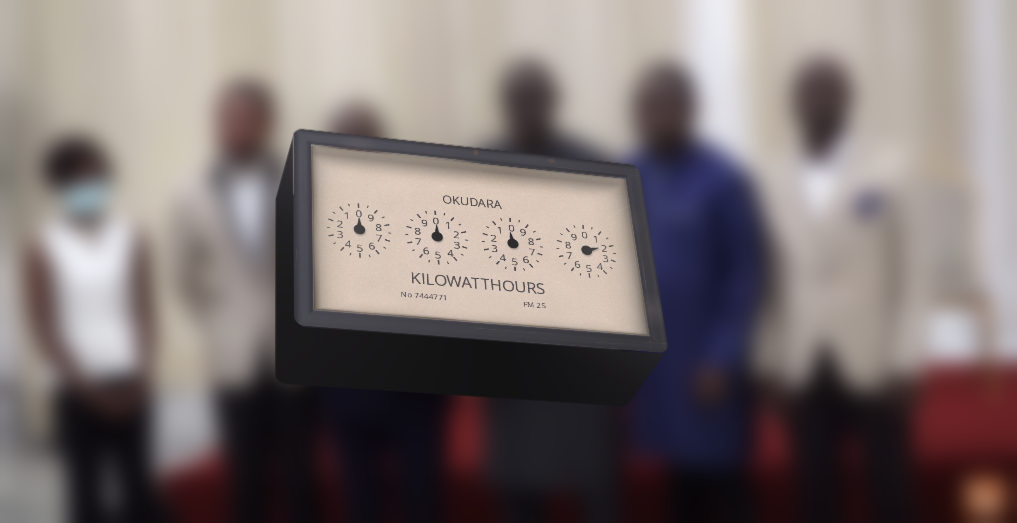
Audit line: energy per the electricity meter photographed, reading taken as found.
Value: 2 kWh
